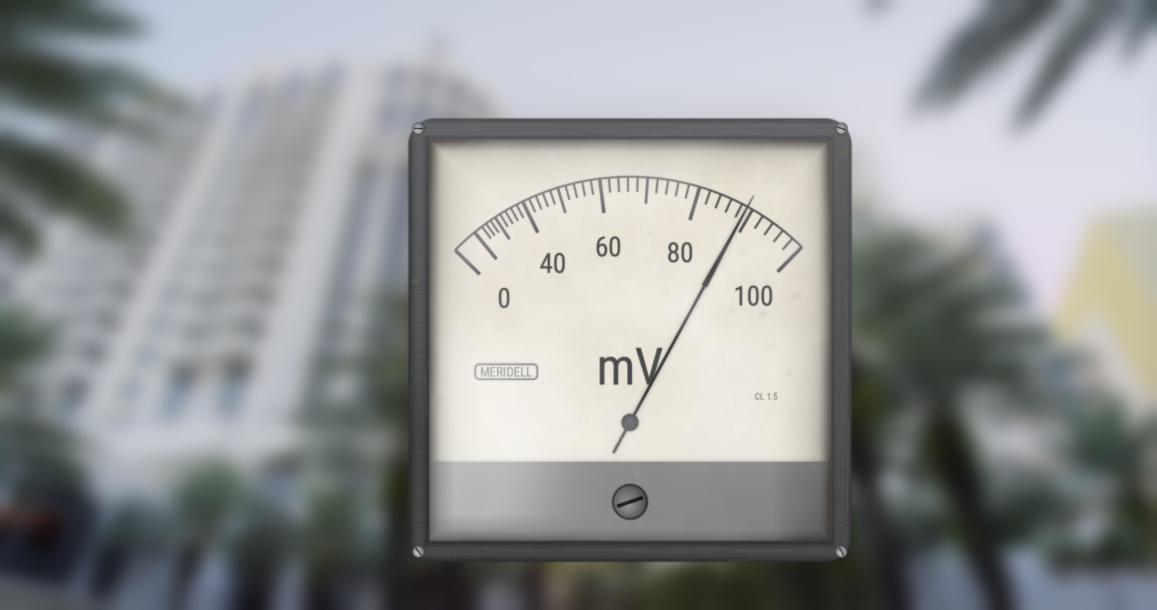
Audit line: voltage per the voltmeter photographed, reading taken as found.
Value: 89 mV
